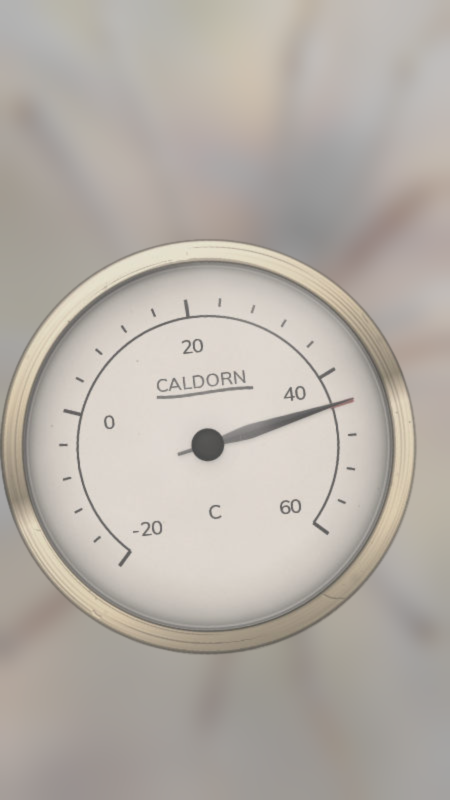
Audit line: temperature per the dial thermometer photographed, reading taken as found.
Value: 44 °C
